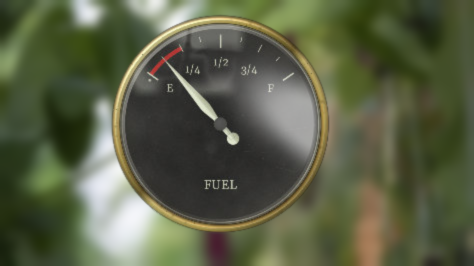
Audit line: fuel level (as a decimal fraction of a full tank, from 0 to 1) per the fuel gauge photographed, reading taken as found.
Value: 0.125
